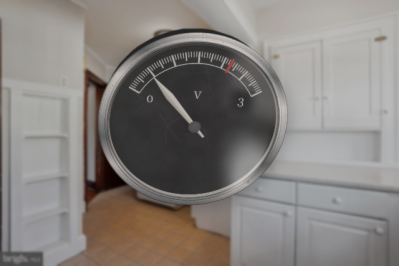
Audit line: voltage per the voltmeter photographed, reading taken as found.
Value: 0.5 V
